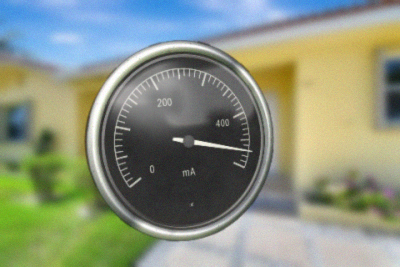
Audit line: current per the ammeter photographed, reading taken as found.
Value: 470 mA
